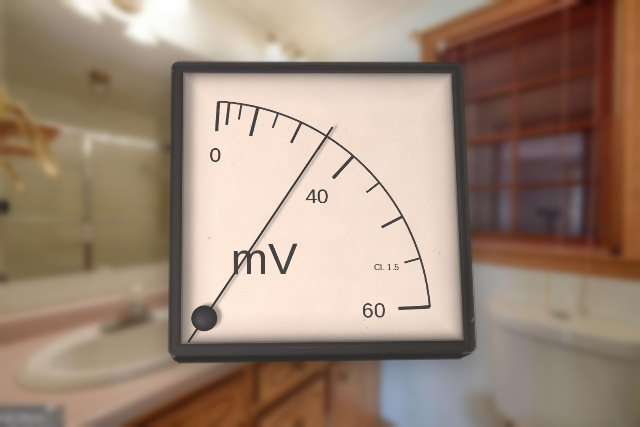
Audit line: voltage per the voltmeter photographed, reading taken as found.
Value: 35 mV
